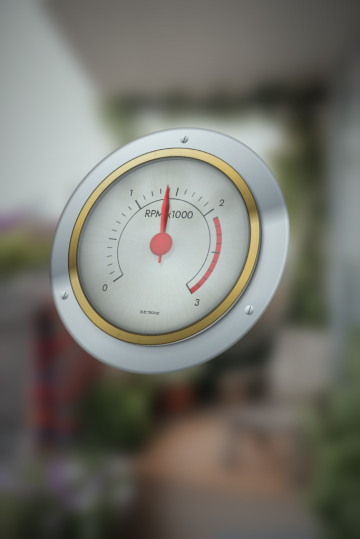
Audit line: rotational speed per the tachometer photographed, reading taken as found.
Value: 1400 rpm
